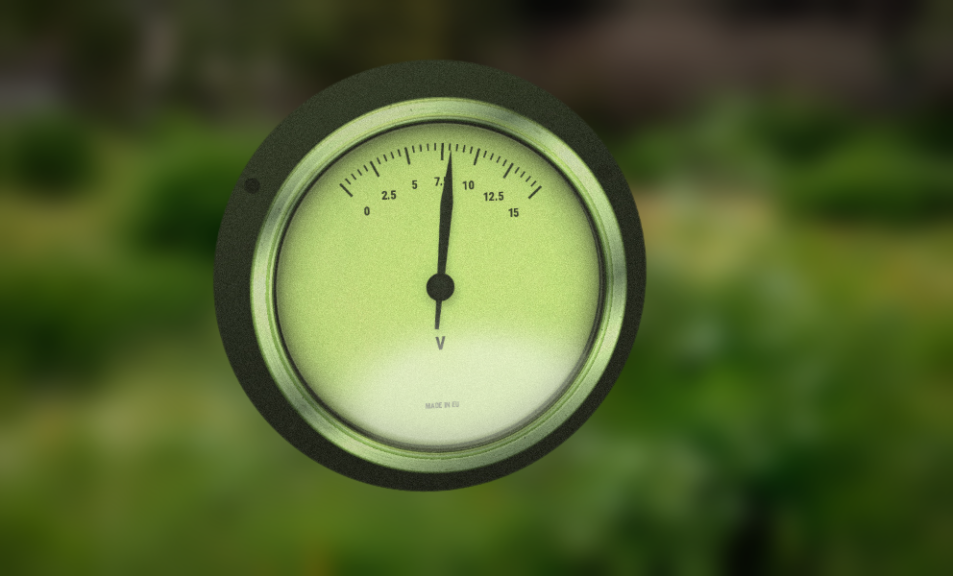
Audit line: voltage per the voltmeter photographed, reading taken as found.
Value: 8 V
